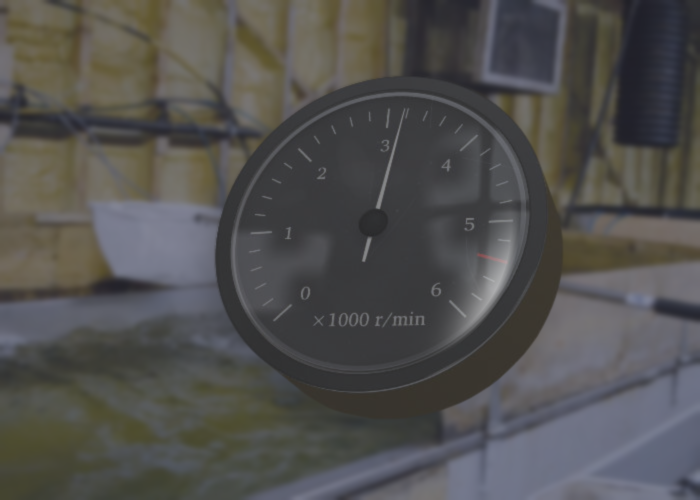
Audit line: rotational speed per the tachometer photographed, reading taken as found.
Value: 3200 rpm
